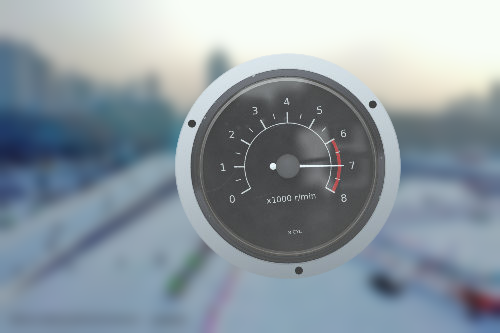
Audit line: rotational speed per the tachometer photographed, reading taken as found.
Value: 7000 rpm
